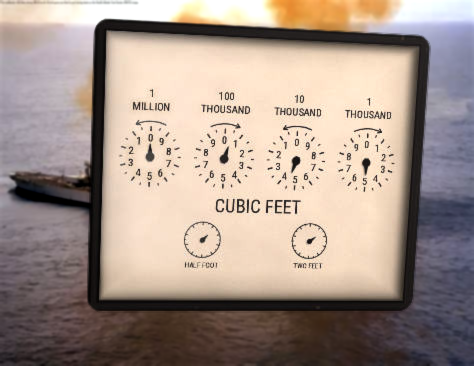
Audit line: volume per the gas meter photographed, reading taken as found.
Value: 4500 ft³
